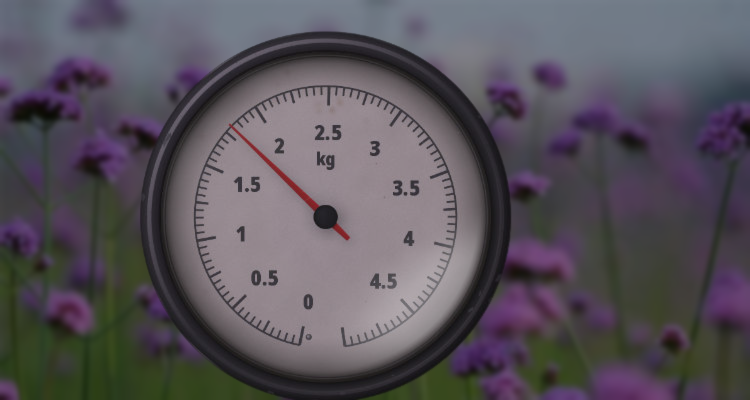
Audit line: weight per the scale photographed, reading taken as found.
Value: 1.8 kg
